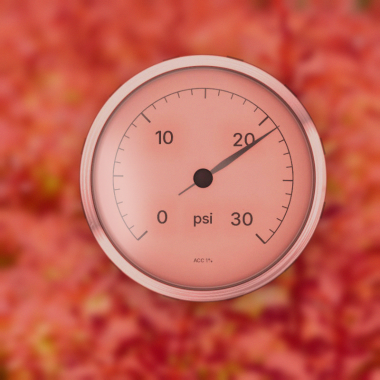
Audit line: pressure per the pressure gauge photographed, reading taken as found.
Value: 21 psi
